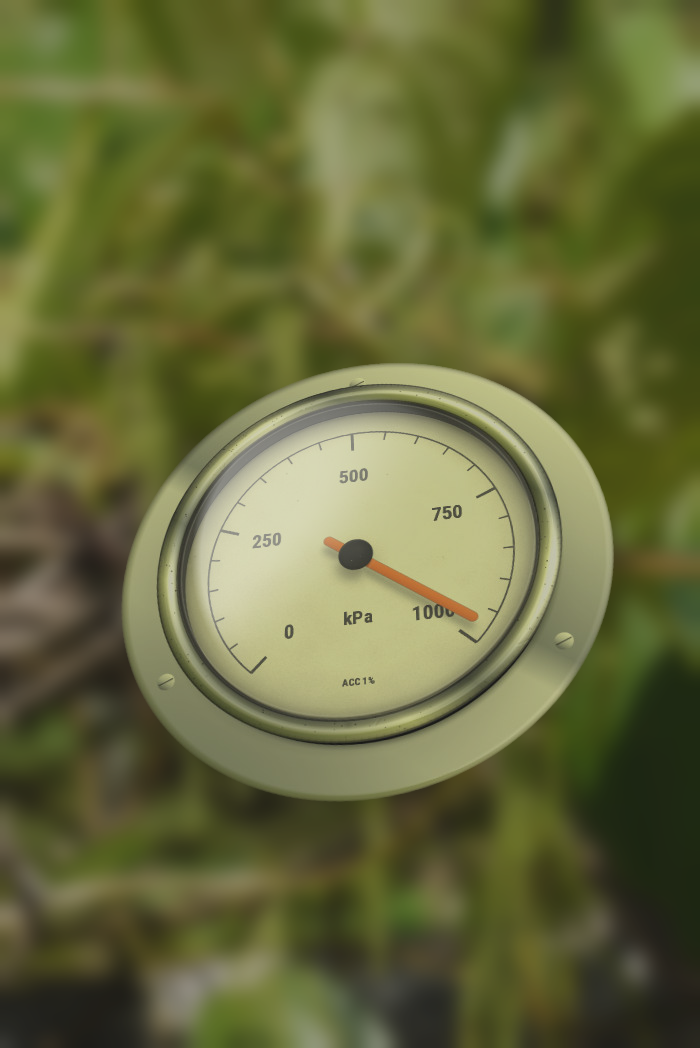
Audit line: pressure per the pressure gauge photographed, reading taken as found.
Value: 975 kPa
